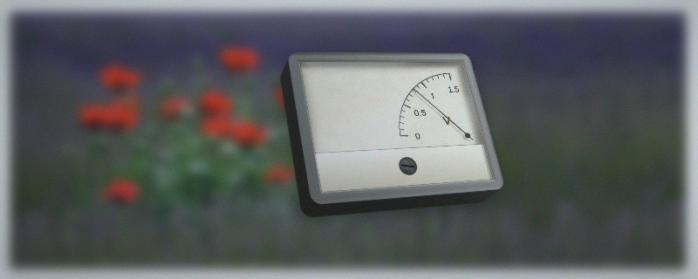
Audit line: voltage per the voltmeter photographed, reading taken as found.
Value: 0.8 V
